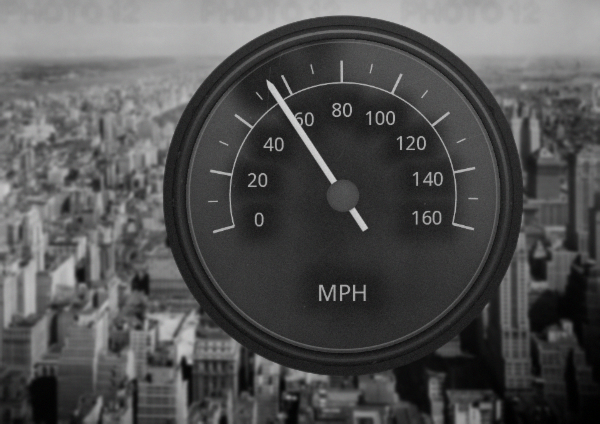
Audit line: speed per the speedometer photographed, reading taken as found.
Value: 55 mph
